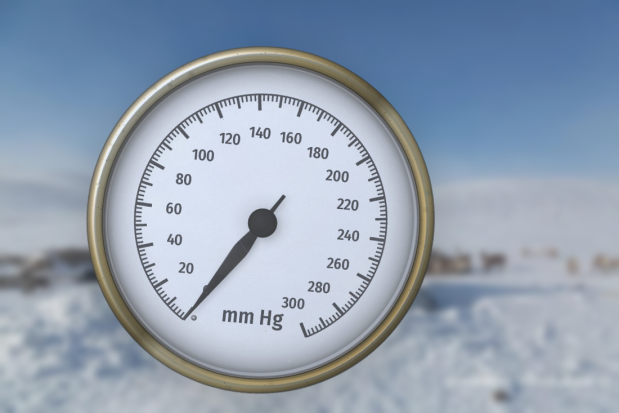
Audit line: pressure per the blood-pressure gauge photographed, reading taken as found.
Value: 0 mmHg
